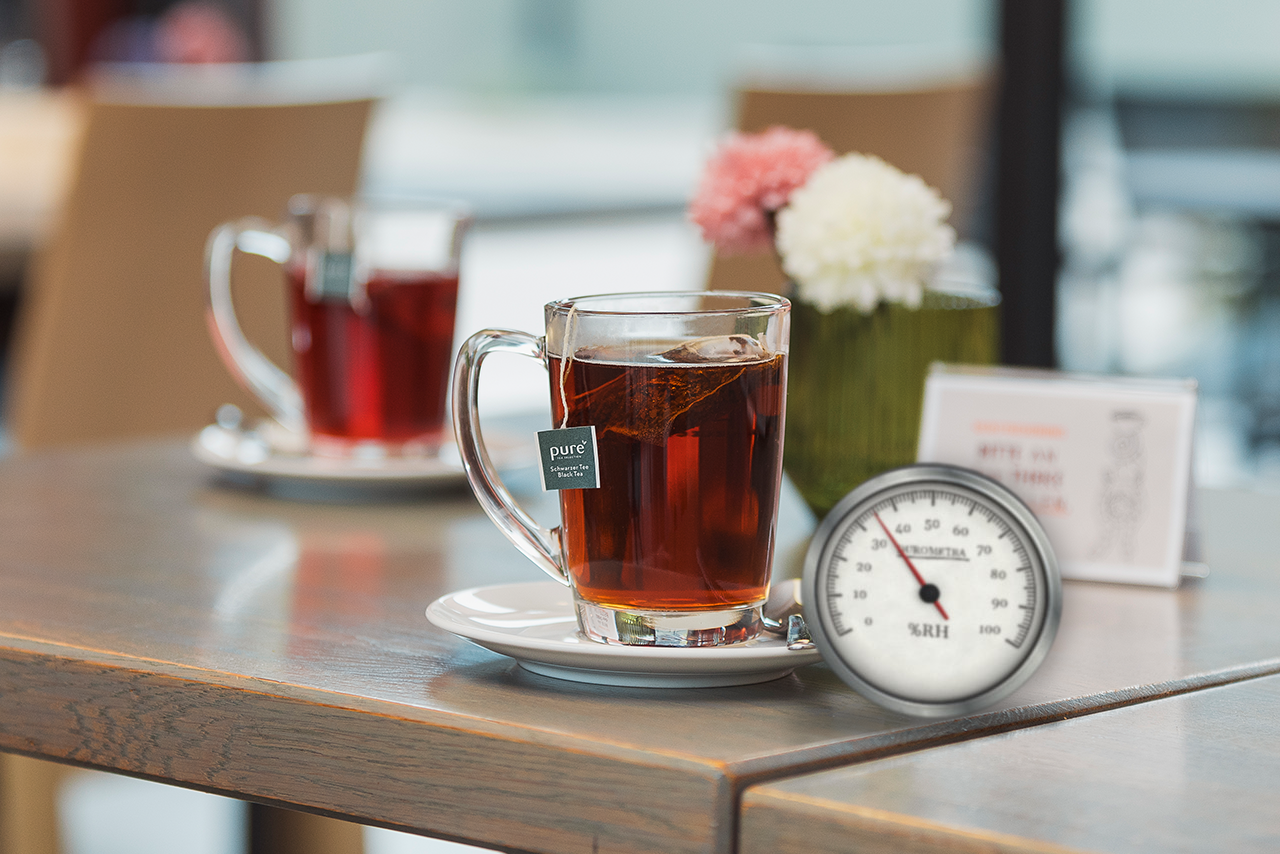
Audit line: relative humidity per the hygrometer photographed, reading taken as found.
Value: 35 %
